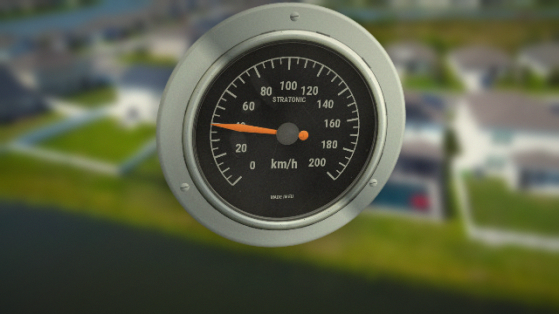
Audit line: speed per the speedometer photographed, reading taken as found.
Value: 40 km/h
